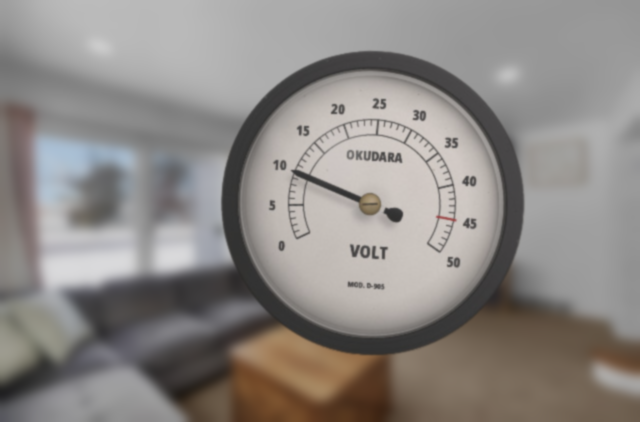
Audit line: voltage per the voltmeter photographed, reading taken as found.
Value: 10 V
